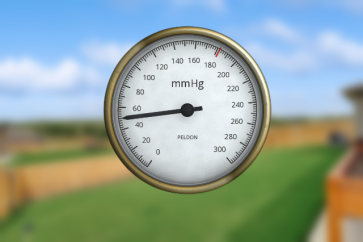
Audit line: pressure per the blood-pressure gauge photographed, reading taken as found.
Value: 50 mmHg
